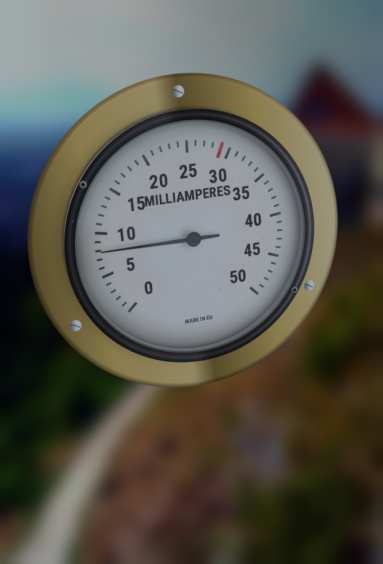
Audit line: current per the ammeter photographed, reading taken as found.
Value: 8 mA
